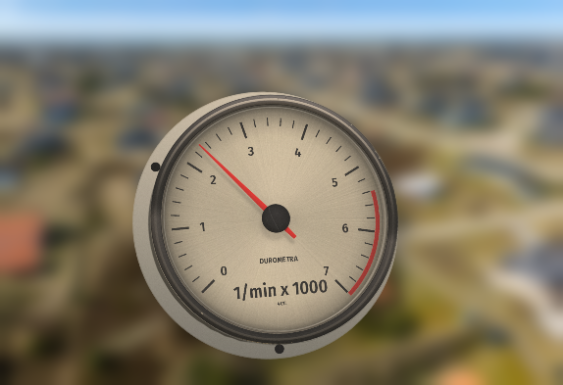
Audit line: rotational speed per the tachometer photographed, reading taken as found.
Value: 2300 rpm
